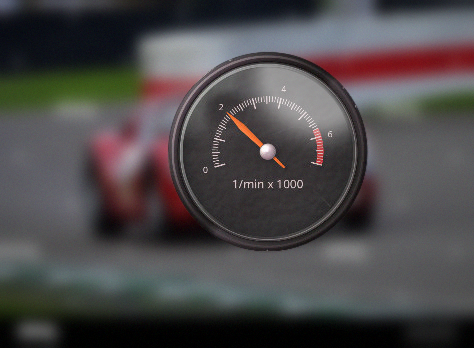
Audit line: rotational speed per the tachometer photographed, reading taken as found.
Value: 2000 rpm
